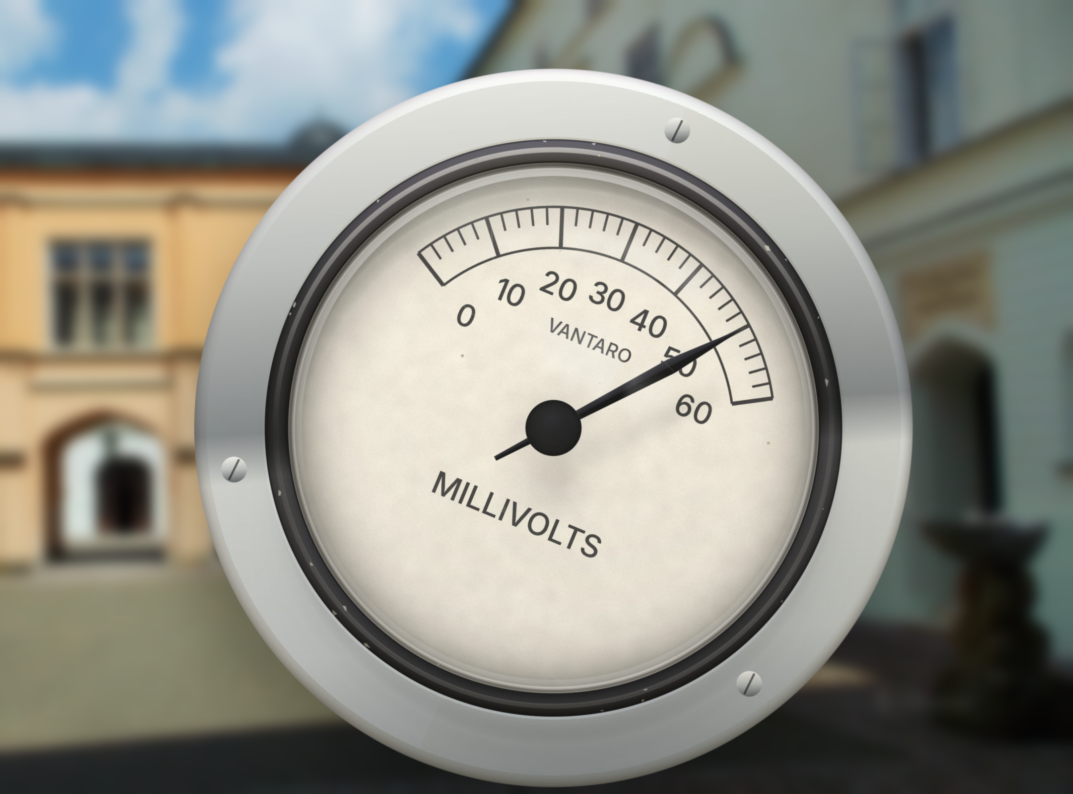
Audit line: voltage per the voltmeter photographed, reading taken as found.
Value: 50 mV
